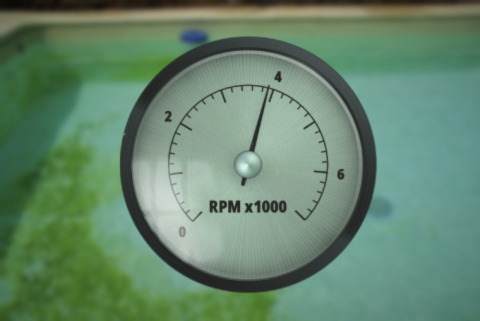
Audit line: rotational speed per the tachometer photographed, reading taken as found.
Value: 3900 rpm
